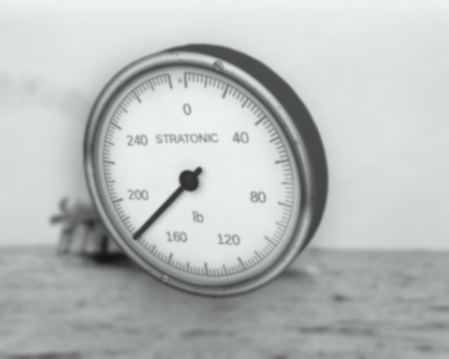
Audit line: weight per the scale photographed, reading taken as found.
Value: 180 lb
